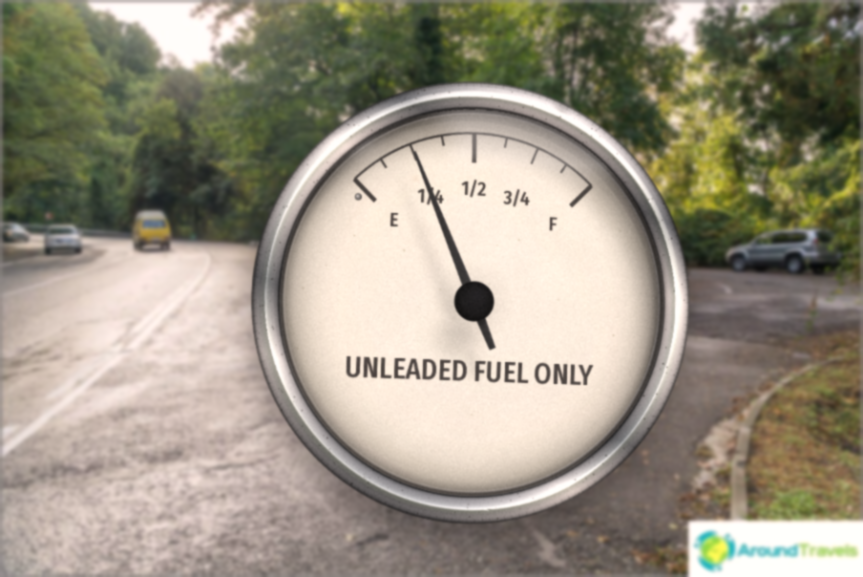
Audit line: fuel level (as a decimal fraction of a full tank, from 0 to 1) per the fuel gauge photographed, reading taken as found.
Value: 0.25
